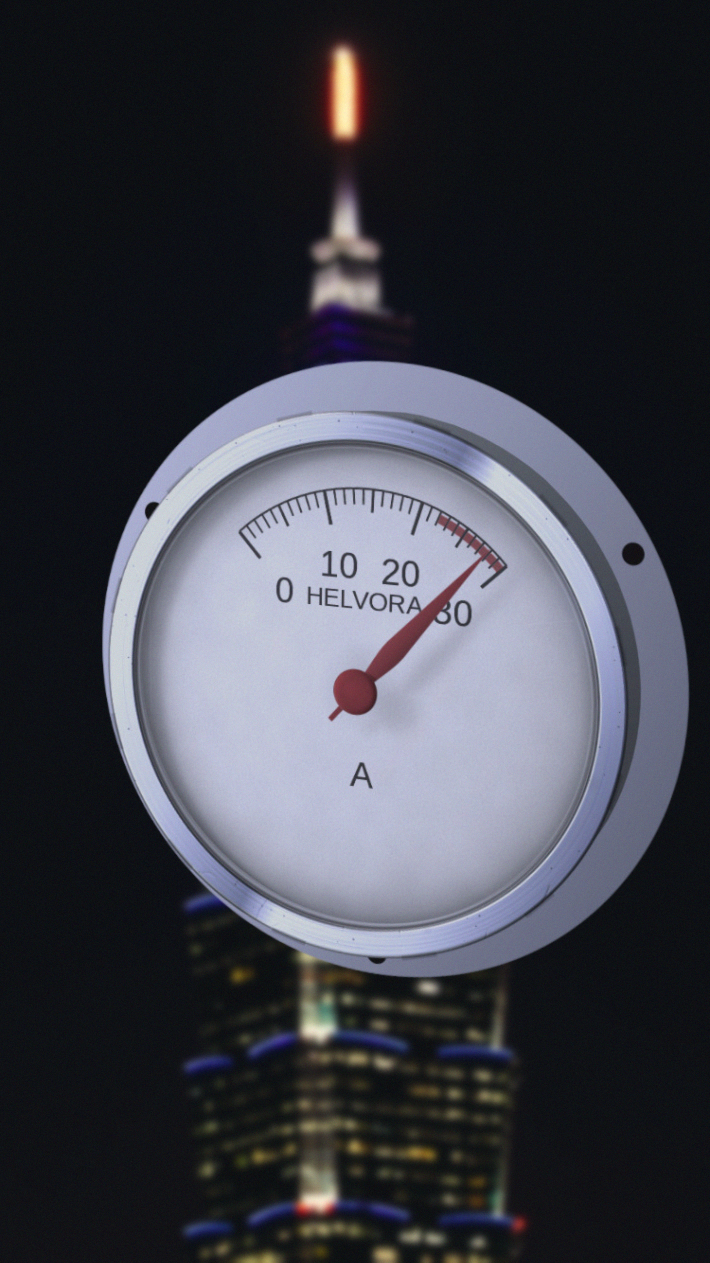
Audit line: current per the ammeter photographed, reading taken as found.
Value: 28 A
